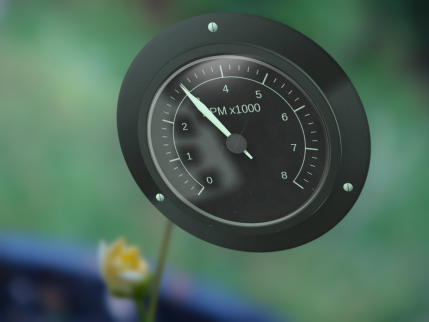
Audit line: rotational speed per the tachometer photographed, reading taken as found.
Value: 3000 rpm
